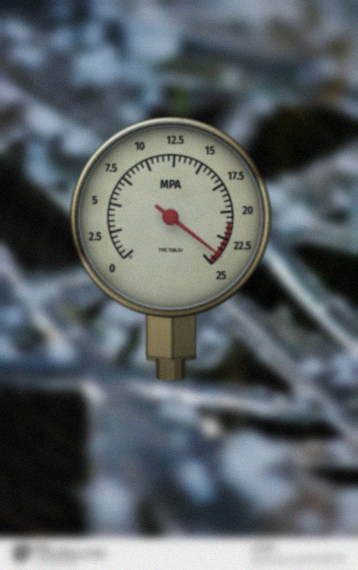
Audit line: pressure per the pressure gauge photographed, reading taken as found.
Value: 24 MPa
